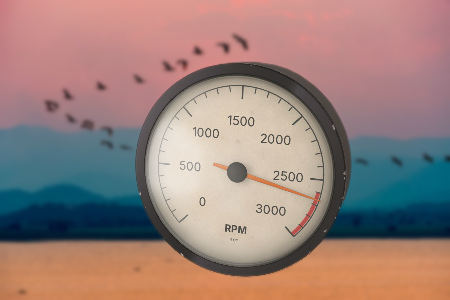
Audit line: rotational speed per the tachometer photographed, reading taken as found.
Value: 2650 rpm
